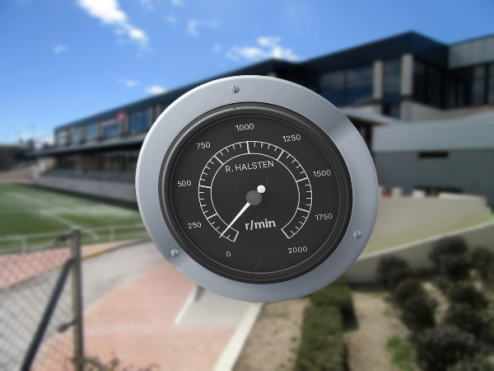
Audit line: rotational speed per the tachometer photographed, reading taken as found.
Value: 100 rpm
